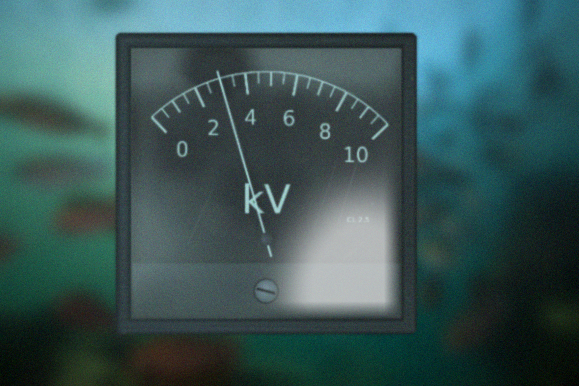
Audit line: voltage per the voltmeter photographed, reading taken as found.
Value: 3 kV
